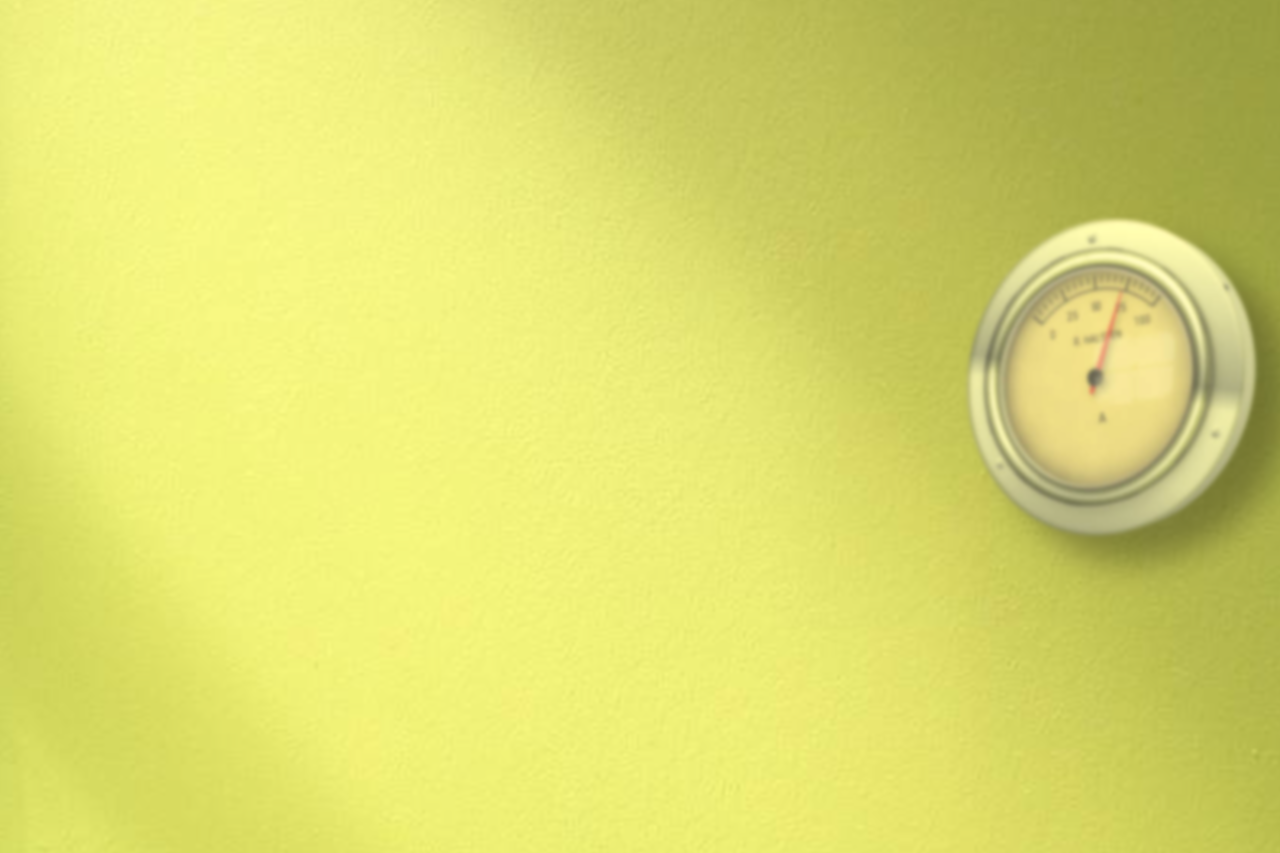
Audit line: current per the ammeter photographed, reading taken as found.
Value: 75 A
